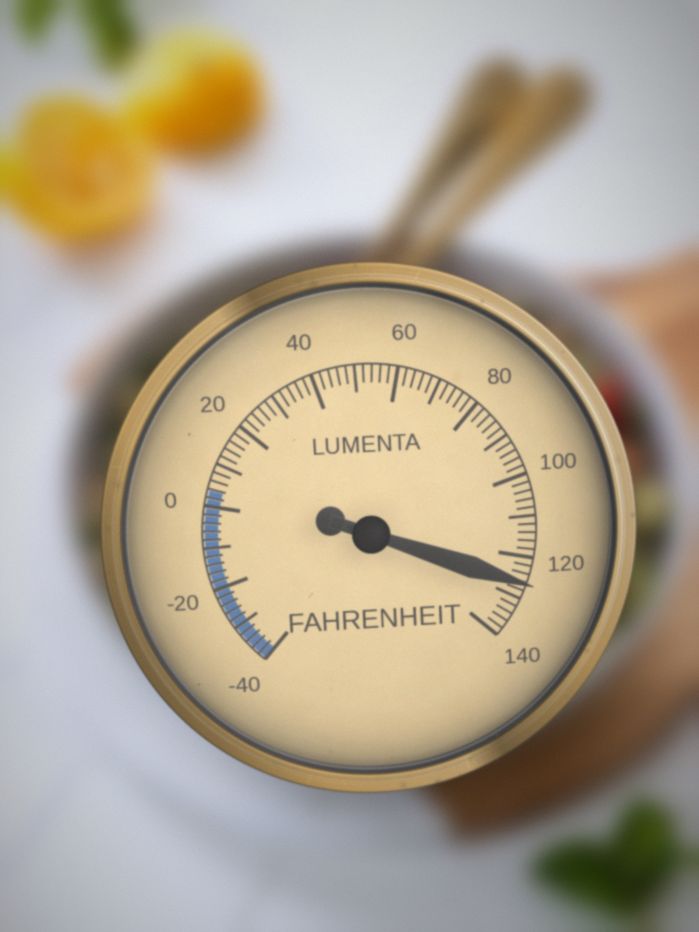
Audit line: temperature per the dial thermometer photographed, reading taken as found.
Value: 126 °F
